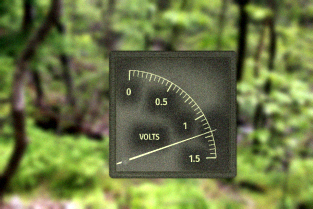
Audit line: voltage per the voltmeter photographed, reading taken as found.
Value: 1.2 V
